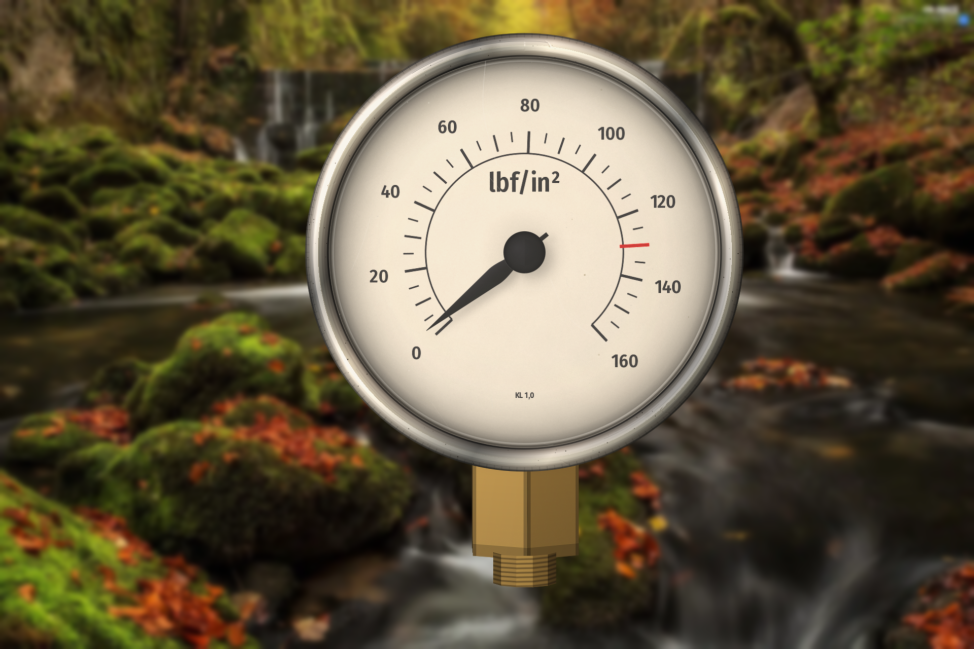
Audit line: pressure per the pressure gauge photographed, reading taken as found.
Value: 2.5 psi
